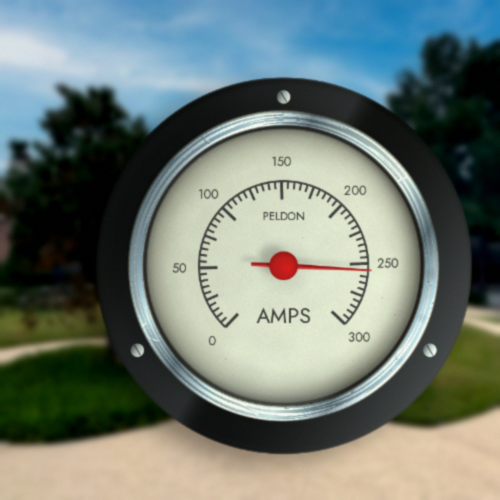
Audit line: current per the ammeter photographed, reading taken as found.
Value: 255 A
